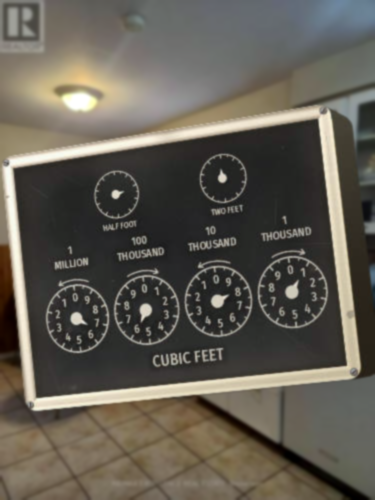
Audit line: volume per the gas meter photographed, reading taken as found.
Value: 658100 ft³
